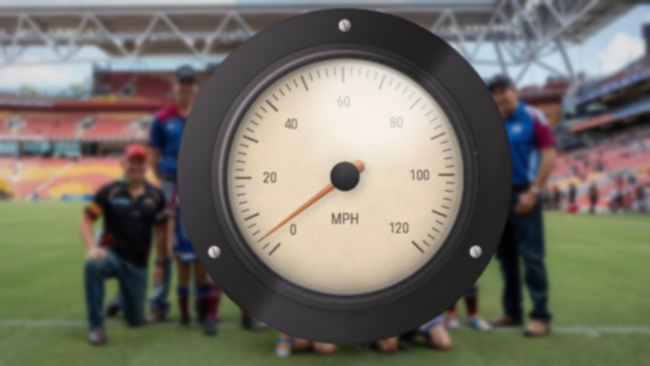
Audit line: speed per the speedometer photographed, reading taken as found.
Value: 4 mph
